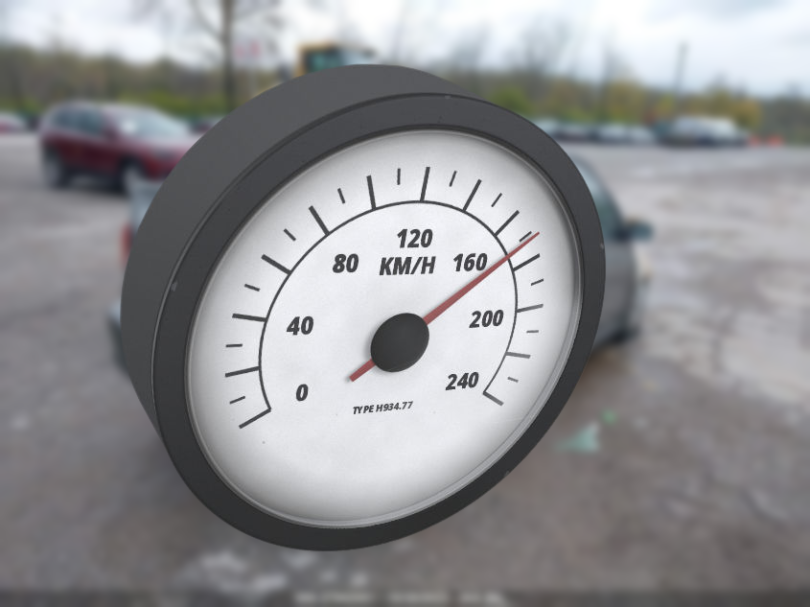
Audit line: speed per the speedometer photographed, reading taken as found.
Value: 170 km/h
